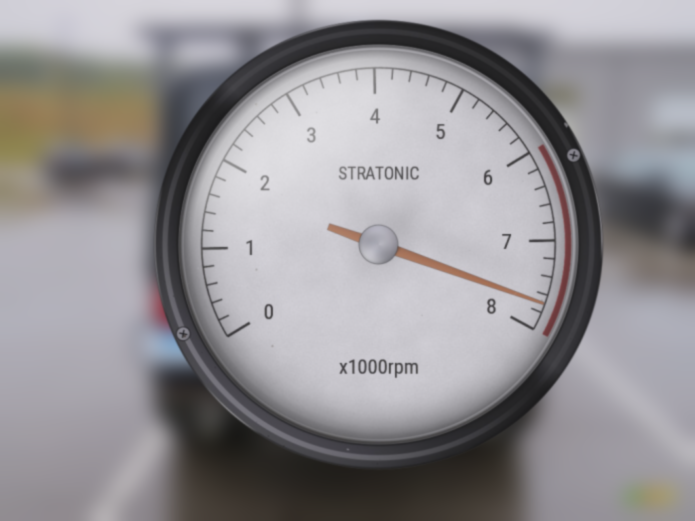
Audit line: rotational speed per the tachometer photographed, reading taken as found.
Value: 7700 rpm
